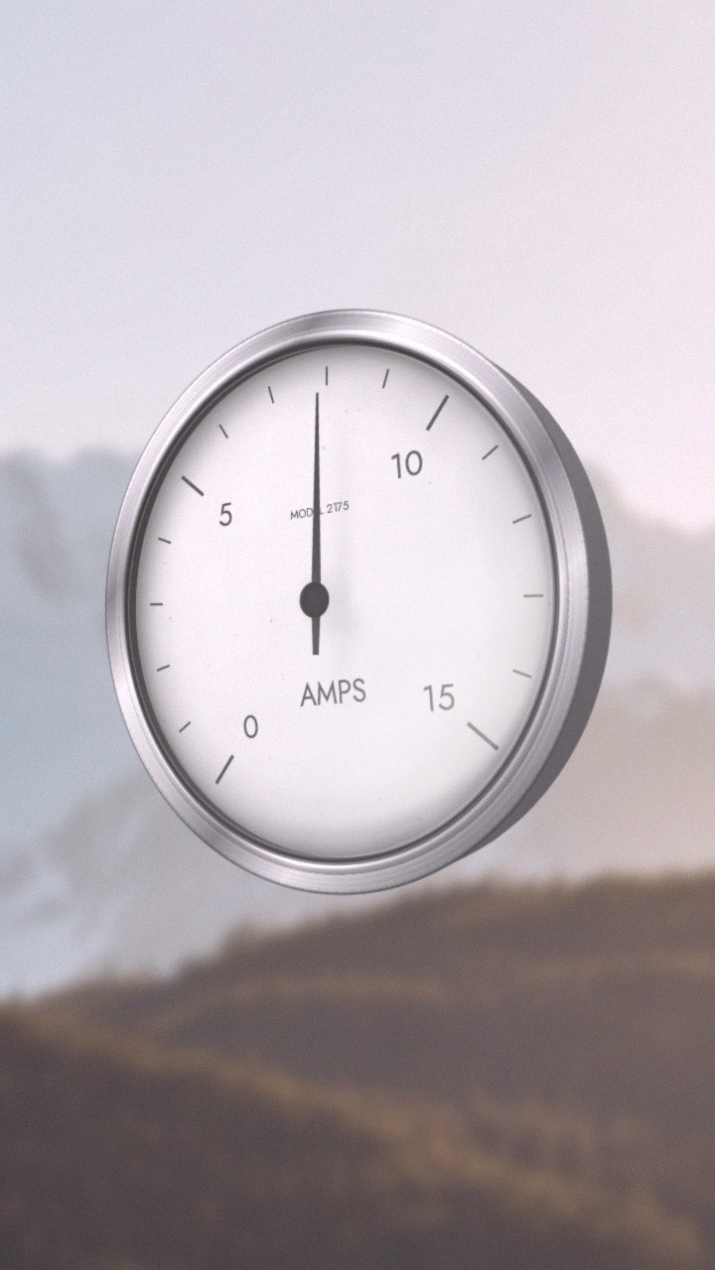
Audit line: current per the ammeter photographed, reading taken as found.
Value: 8 A
